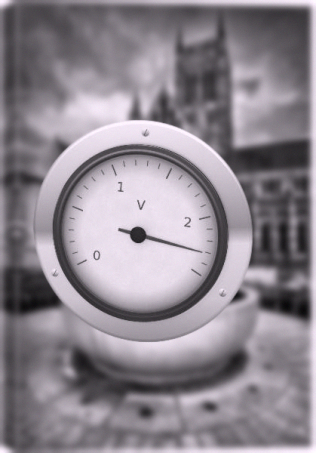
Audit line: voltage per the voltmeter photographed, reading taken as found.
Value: 2.3 V
